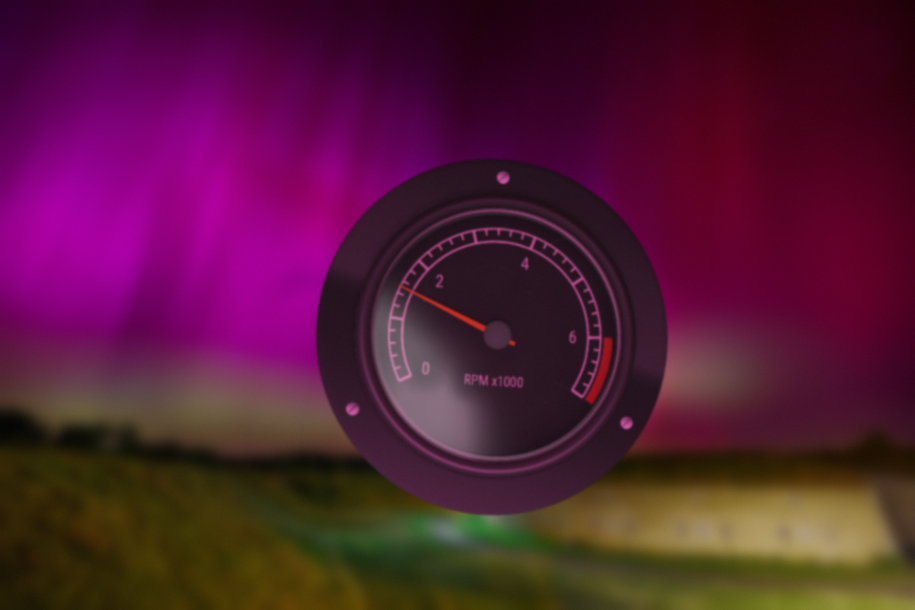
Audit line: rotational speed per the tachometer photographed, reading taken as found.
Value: 1500 rpm
